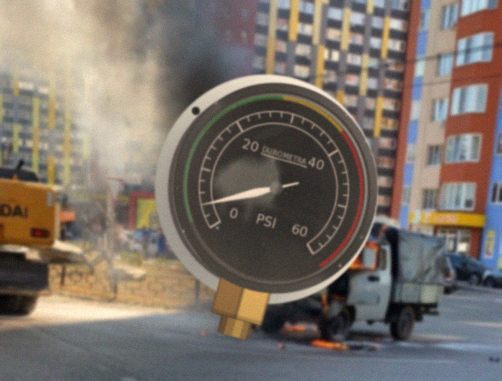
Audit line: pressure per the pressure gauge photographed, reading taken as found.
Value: 4 psi
